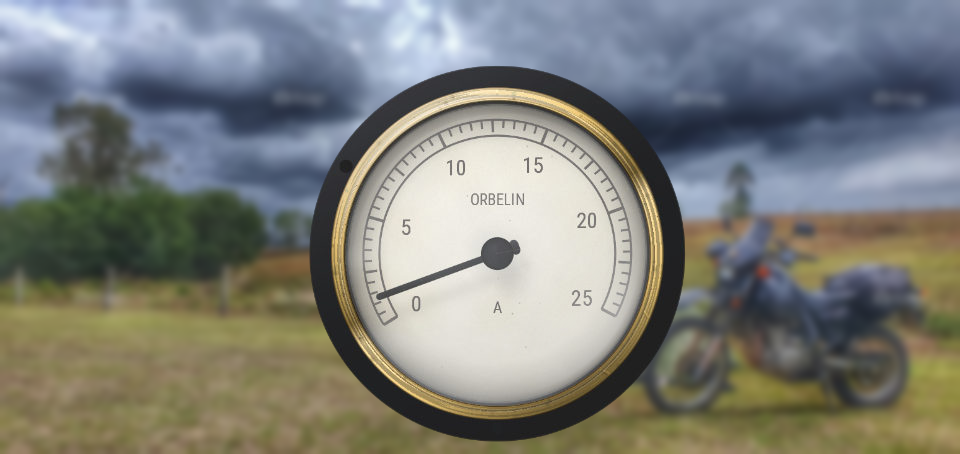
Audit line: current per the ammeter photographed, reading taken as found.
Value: 1.25 A
